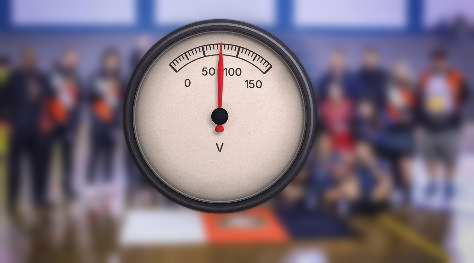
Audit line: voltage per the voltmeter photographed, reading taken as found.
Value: 75 V
